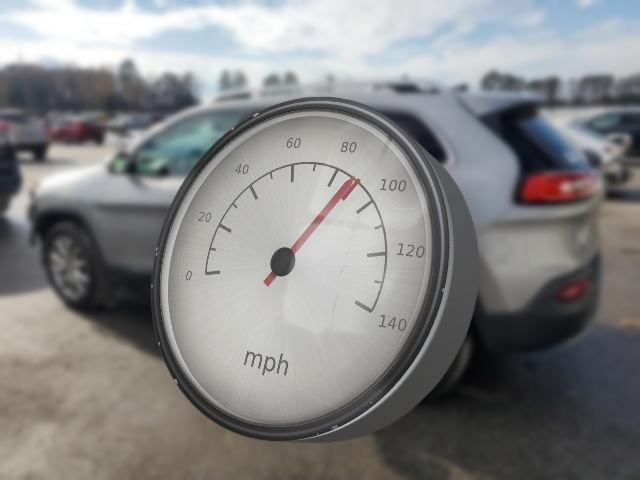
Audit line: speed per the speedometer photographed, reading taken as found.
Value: 90 mph
